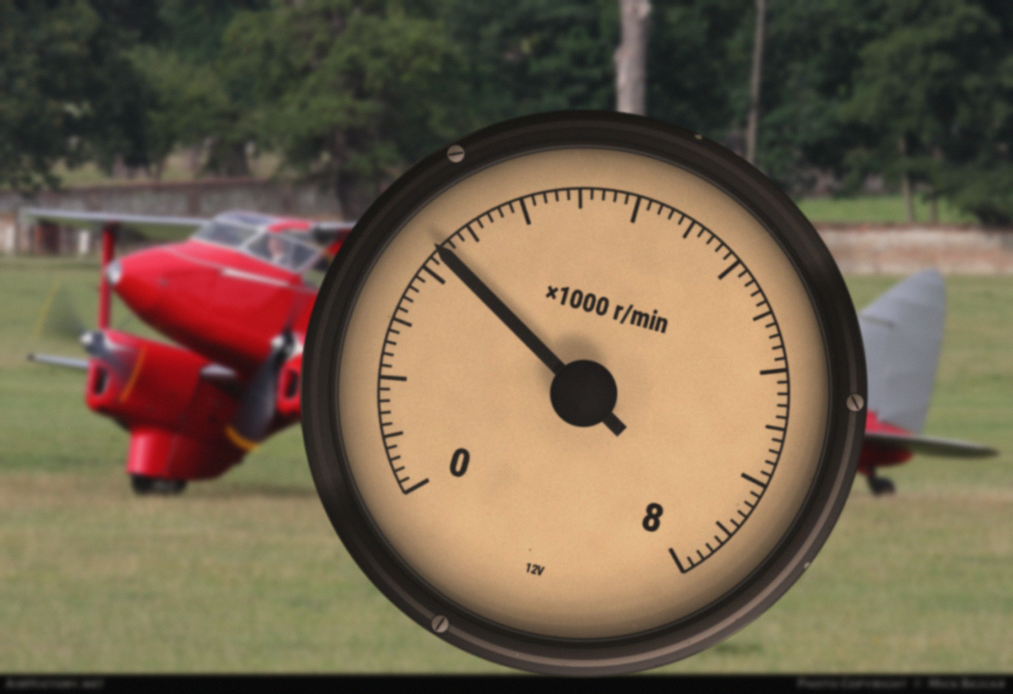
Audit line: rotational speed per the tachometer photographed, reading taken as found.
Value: 2200 rpm
